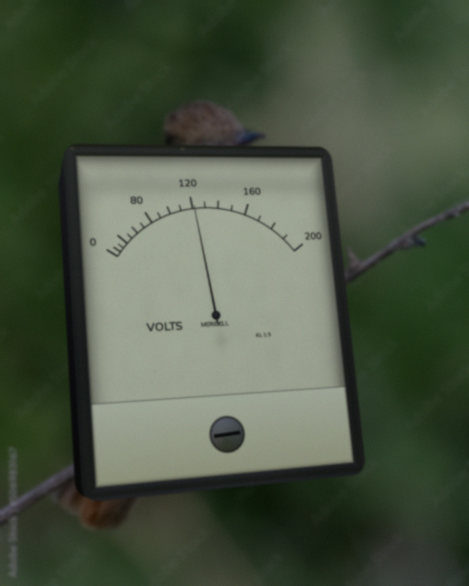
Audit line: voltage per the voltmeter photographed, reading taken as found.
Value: 120 V
